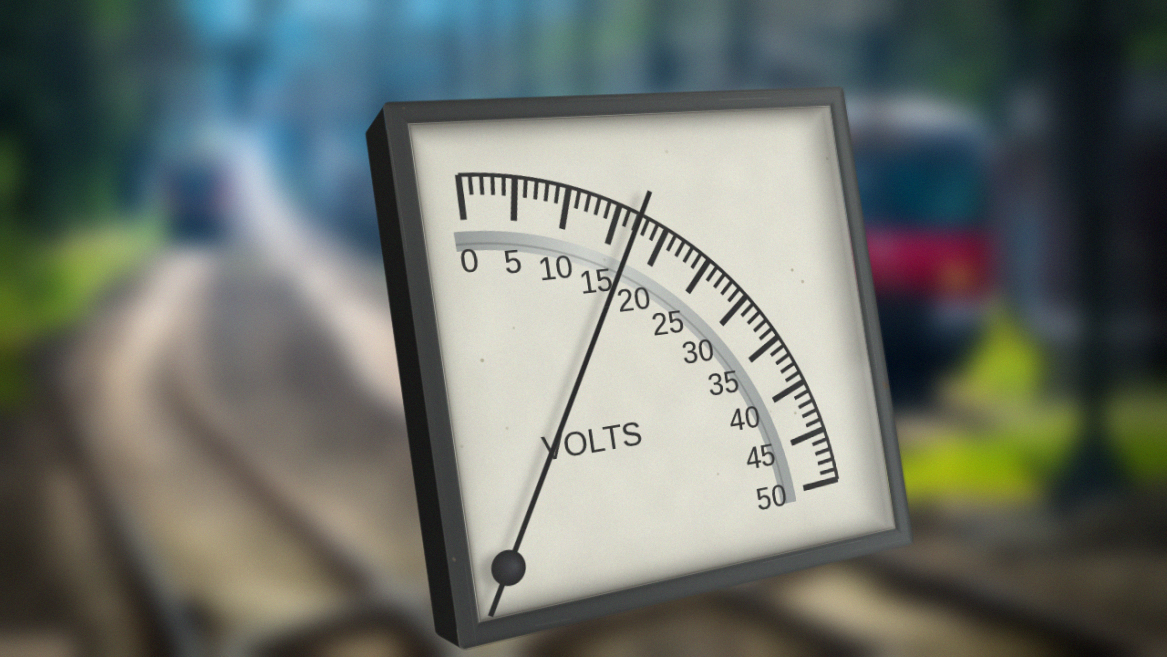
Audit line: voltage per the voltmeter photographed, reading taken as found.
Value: 17 V
